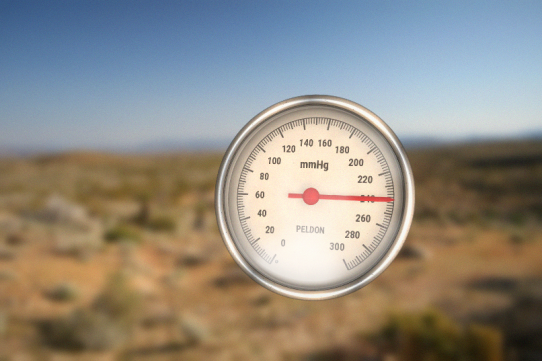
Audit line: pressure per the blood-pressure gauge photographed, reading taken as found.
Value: 240 mmHg
